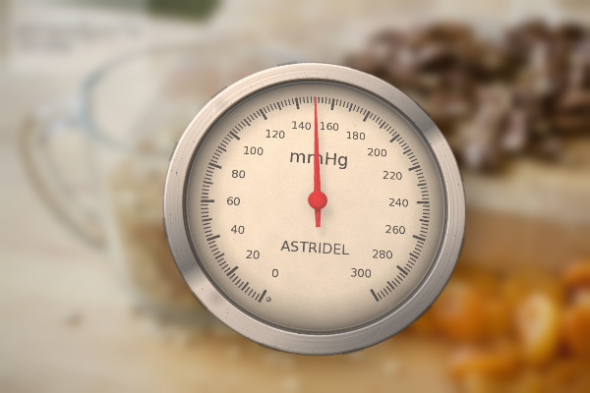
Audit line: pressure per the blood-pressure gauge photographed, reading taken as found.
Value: 150 mmHg
